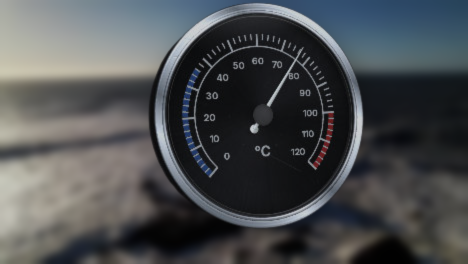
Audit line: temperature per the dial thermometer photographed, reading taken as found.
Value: 76 °C
